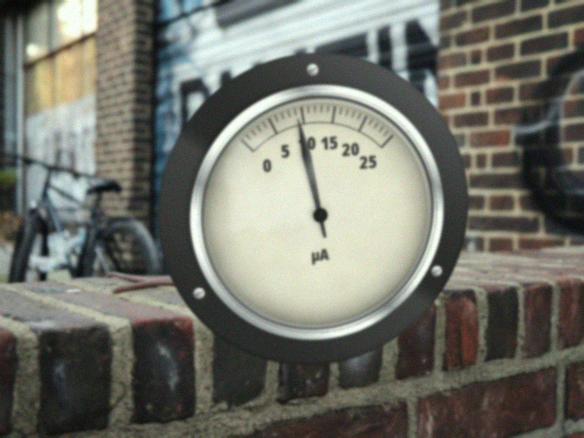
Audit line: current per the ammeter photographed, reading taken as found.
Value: 9 µA
